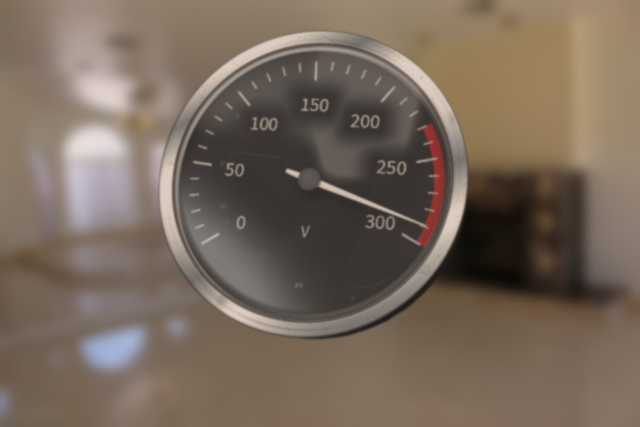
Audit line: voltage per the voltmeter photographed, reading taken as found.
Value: 290 V
